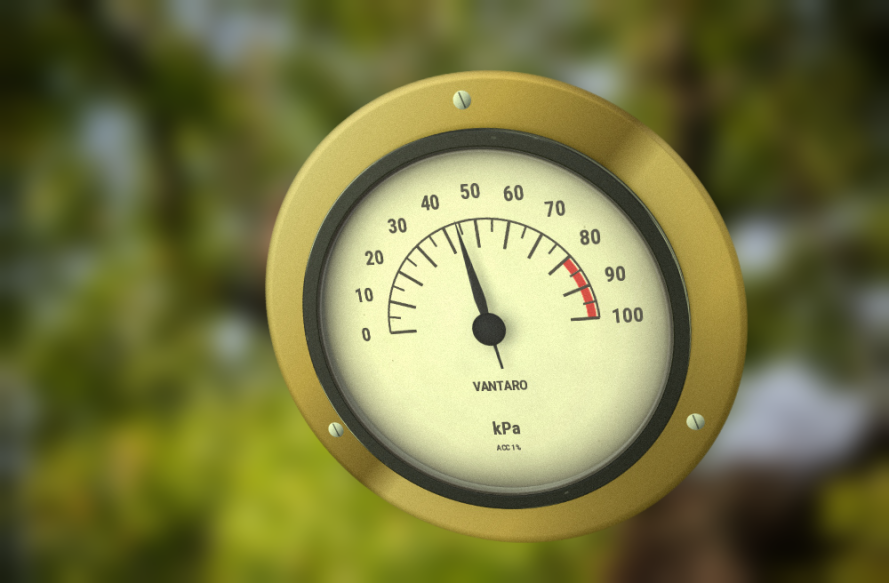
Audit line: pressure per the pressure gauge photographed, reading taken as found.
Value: 45 kPa
